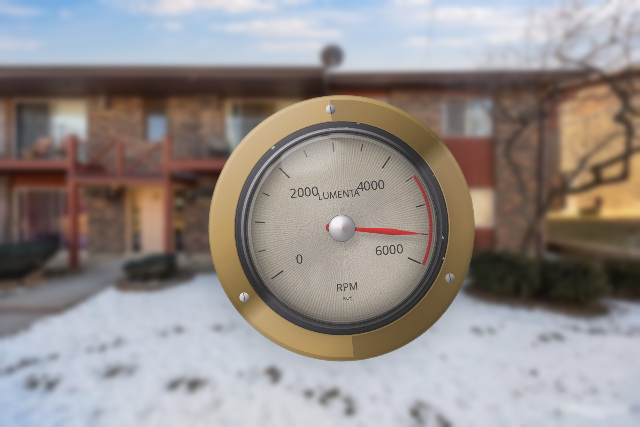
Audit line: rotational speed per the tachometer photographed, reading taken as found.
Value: 5500 rpm
